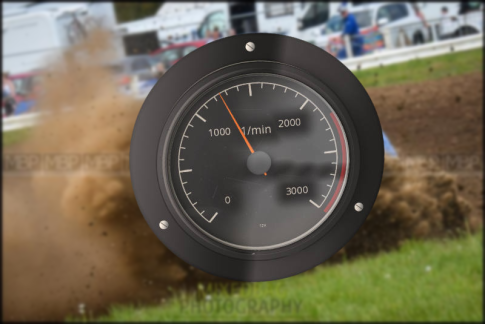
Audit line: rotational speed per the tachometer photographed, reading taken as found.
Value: 1250 rpm
